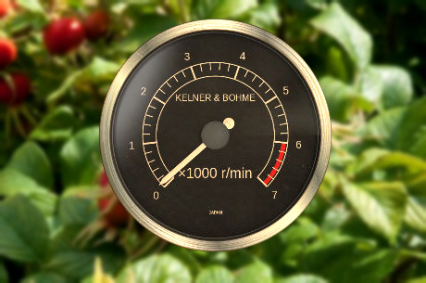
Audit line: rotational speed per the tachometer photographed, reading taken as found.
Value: 100 rpm
